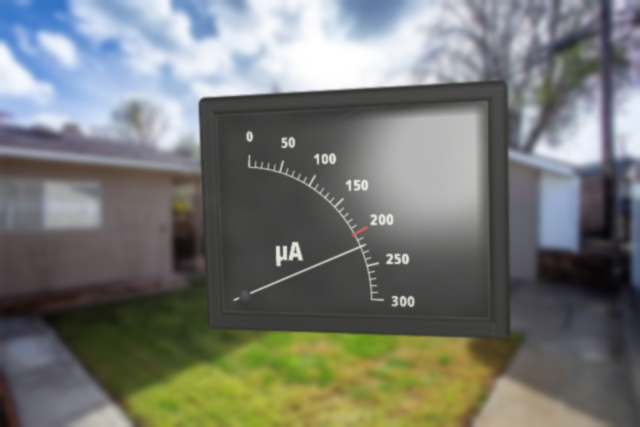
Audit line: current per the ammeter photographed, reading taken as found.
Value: 220 µA
